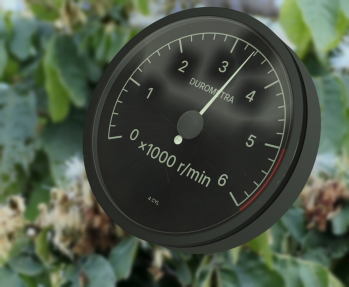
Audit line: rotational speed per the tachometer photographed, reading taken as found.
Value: 3400 rpm
